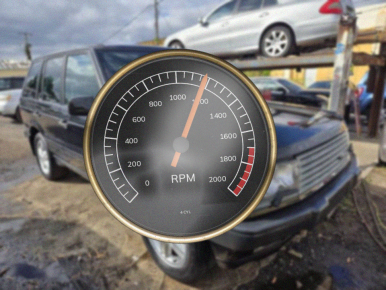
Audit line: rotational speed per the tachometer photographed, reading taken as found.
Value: 1175 rpm
